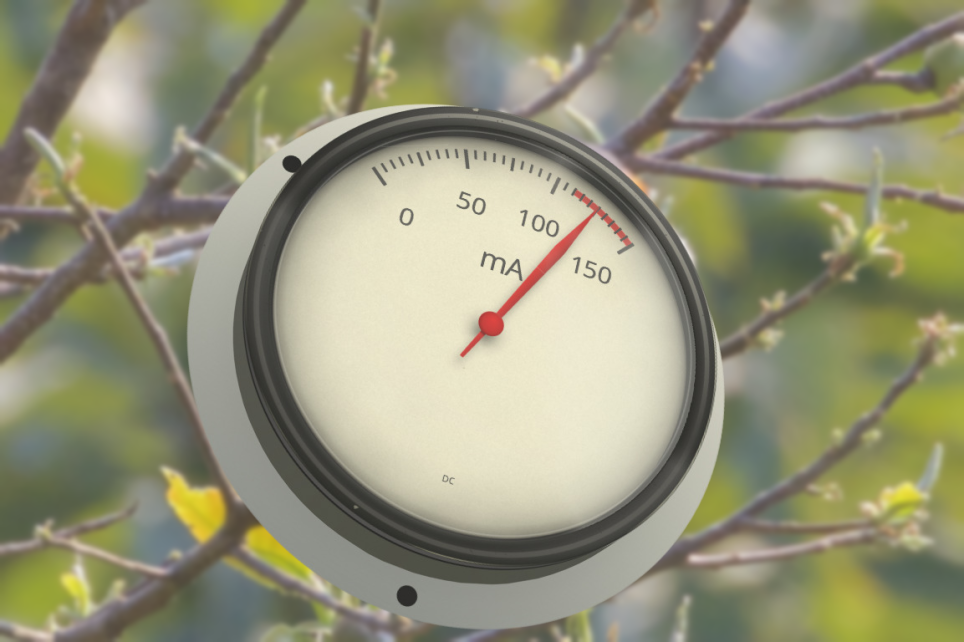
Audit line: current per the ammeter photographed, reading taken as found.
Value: 125 mA
